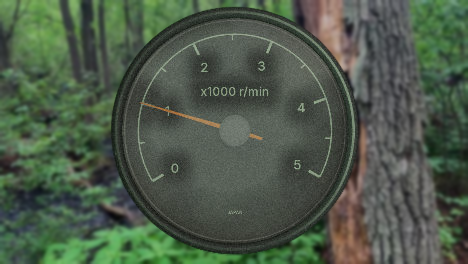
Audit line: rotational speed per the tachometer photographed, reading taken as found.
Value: 1000 rpm
